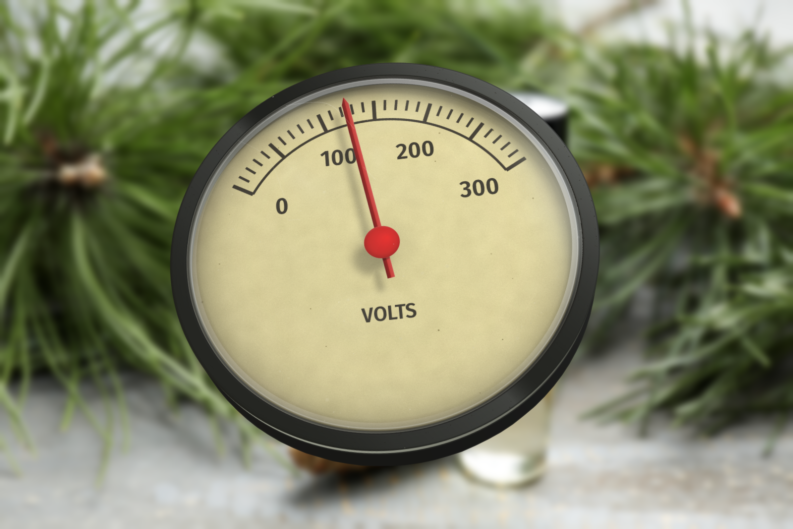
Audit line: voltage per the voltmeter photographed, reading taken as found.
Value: 125 V
